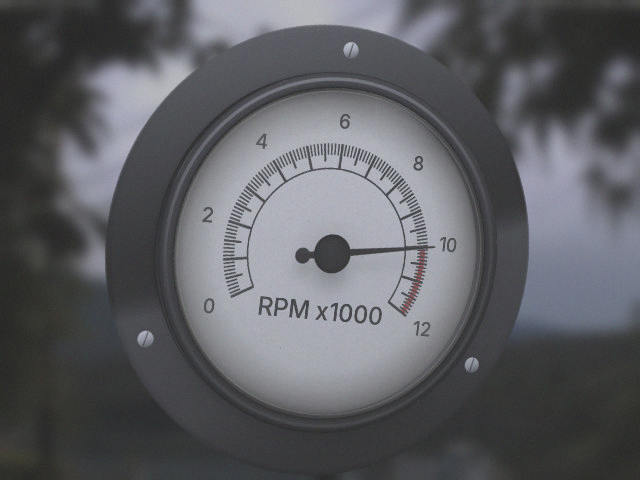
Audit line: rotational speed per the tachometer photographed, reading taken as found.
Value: 10000 rpm
